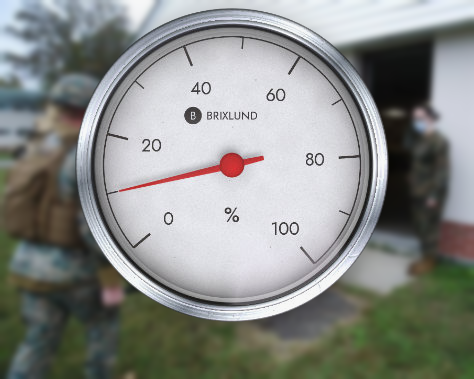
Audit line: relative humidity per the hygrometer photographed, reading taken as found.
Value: 10 %
